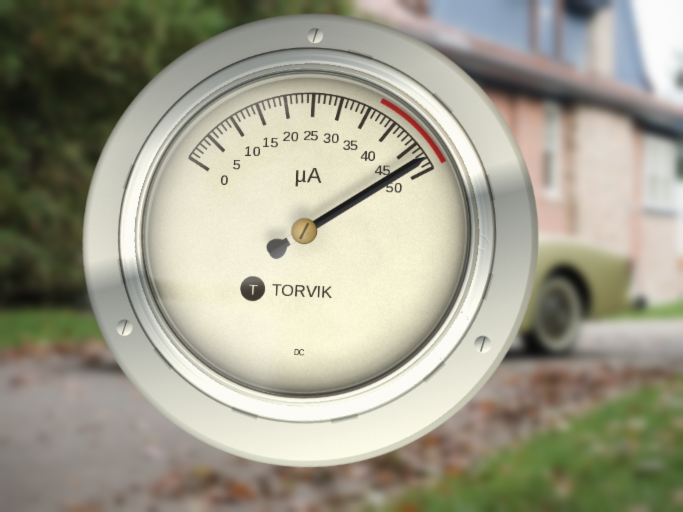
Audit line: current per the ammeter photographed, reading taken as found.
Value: 48 µA
